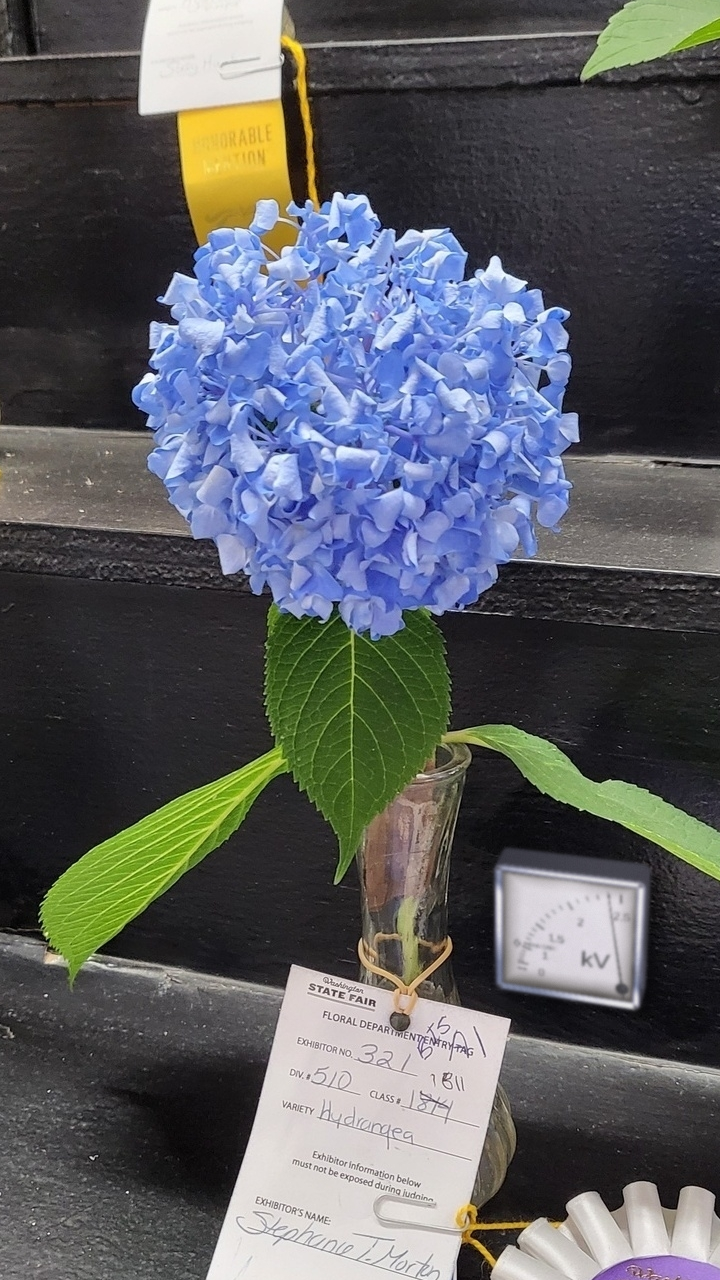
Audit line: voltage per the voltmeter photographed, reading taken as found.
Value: 2.4 kV
